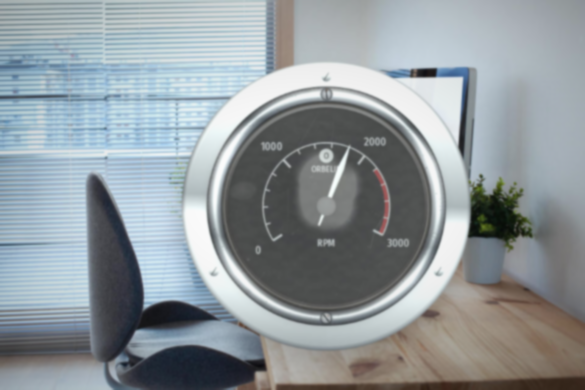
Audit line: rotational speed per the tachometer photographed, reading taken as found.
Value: 1800 rpm
